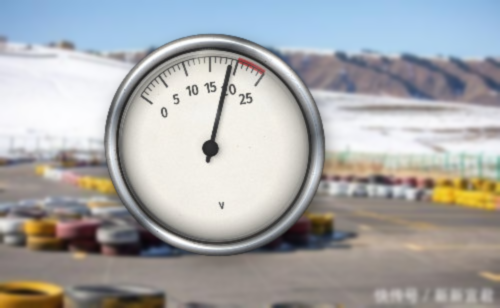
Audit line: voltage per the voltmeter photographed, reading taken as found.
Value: 19 V
